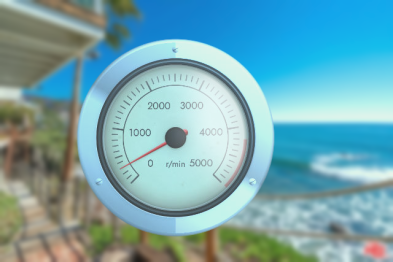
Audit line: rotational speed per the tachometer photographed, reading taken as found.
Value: 300 rpm
